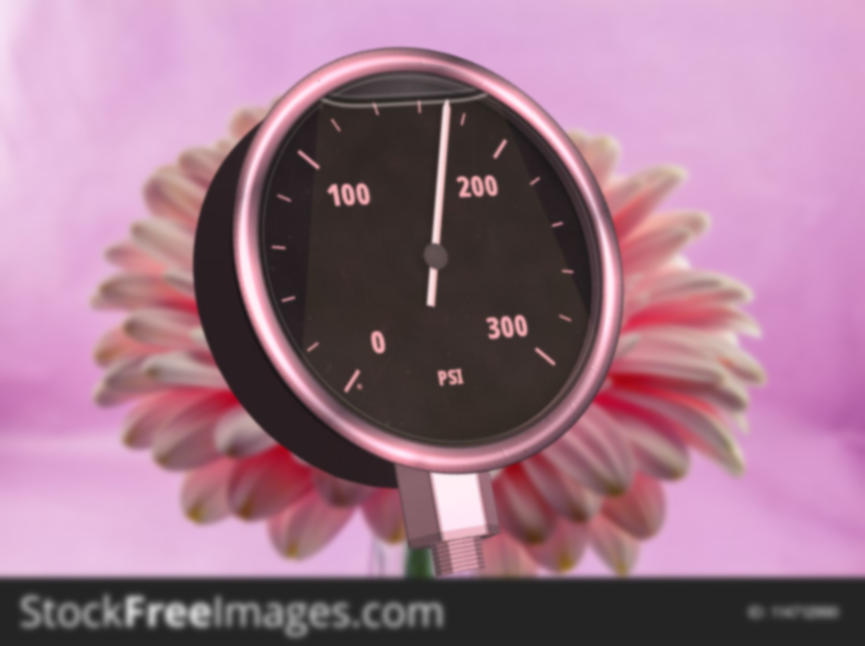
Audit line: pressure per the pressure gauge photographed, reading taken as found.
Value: 170 psi
